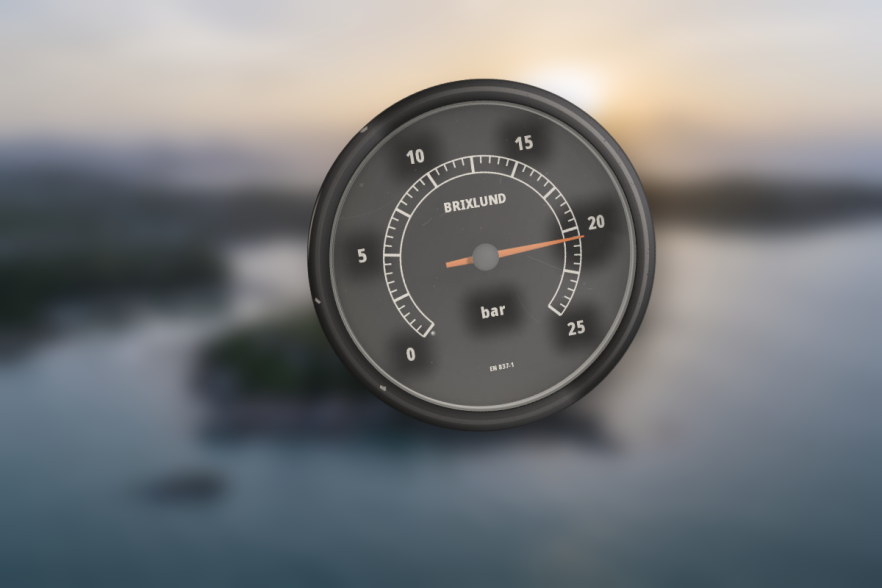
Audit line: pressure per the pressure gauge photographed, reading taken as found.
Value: 20.5 bar
